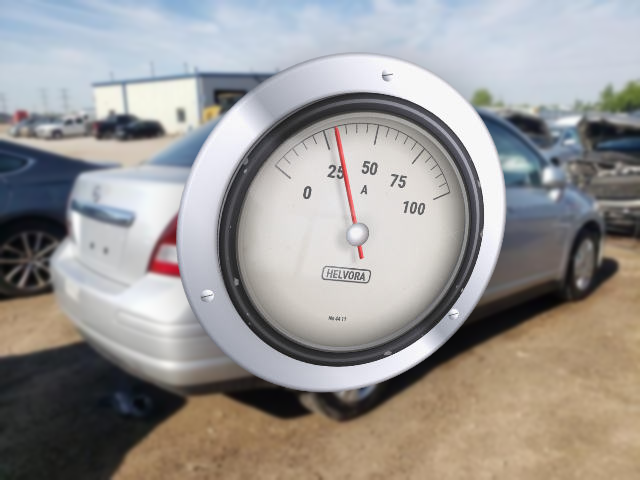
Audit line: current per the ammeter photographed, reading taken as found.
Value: 30 A
